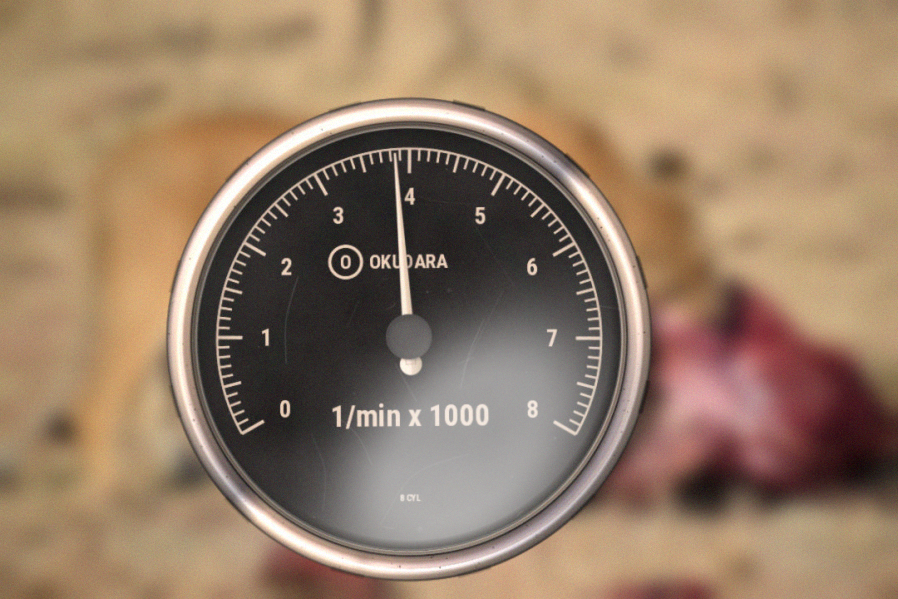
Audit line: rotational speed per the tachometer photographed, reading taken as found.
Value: 3850 rpm
